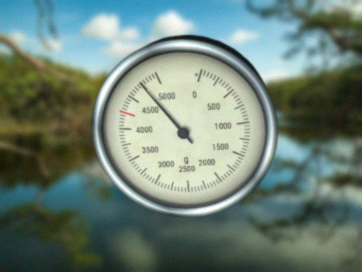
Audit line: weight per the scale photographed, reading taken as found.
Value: 4750 g
